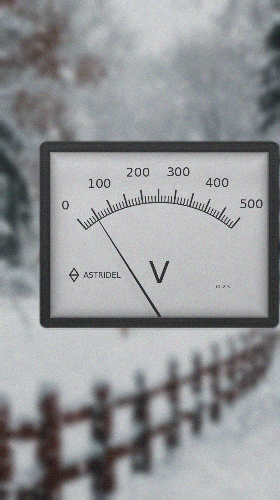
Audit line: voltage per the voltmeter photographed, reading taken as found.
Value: 50 V
